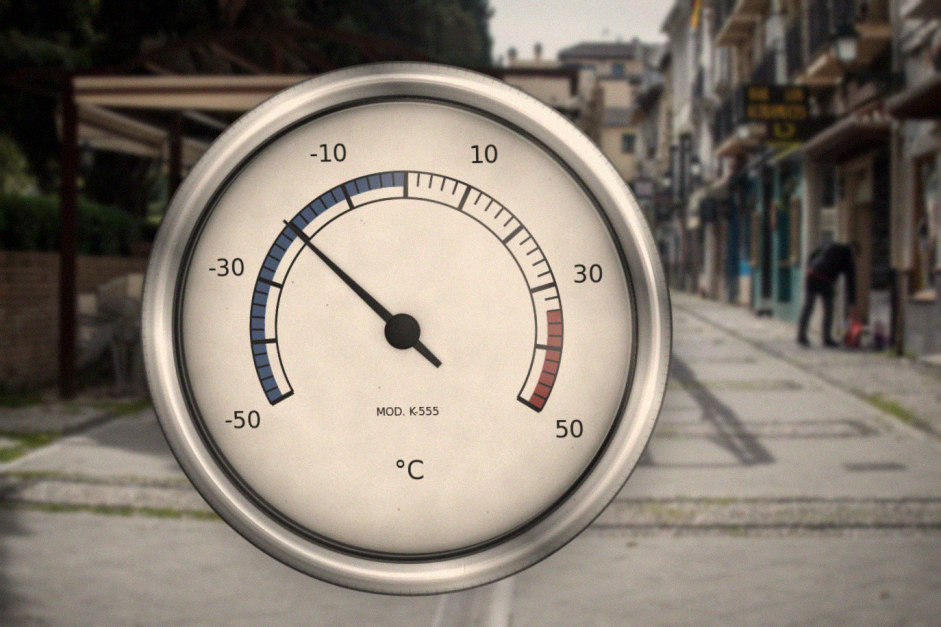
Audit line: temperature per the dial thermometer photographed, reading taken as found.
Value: -20 °C
